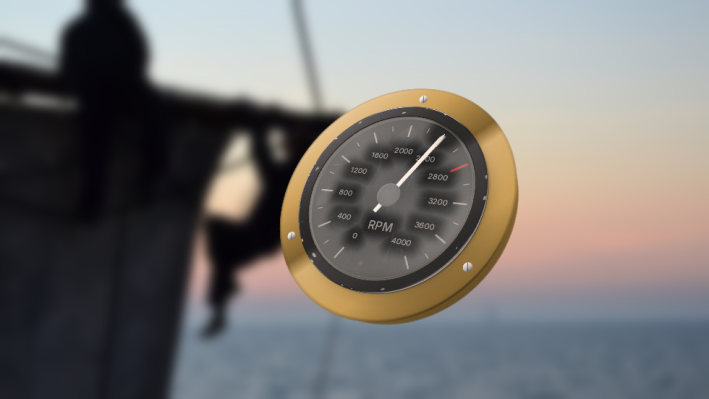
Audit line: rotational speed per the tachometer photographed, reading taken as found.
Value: 2400 rpm
